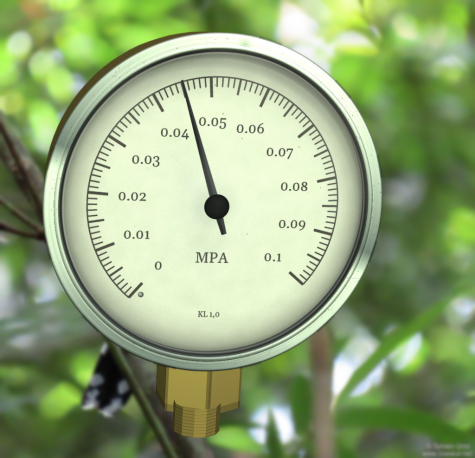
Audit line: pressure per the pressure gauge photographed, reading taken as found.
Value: 0.045 MPa
